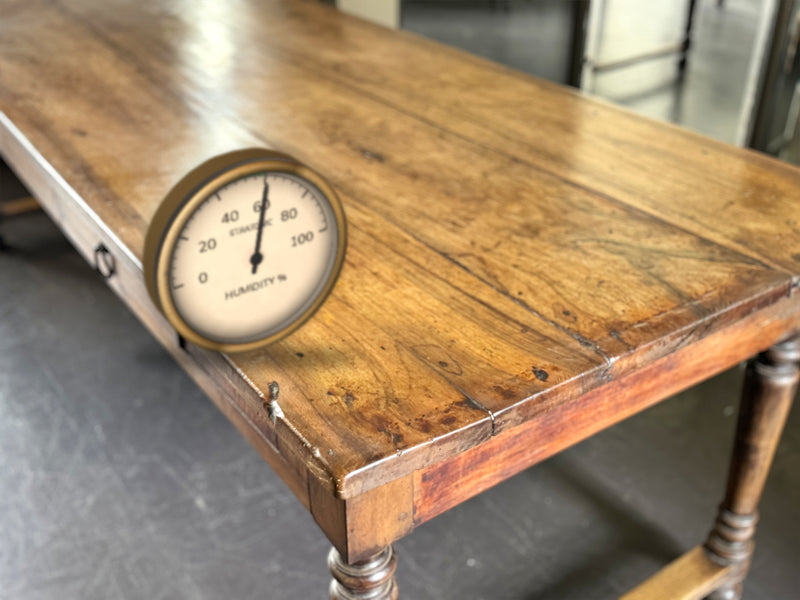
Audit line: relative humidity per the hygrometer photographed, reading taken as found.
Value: 60 %
